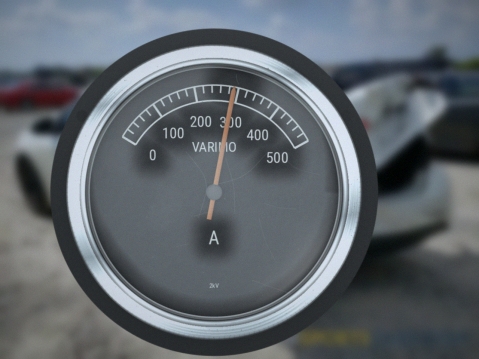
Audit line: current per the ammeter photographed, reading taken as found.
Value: 290 A
